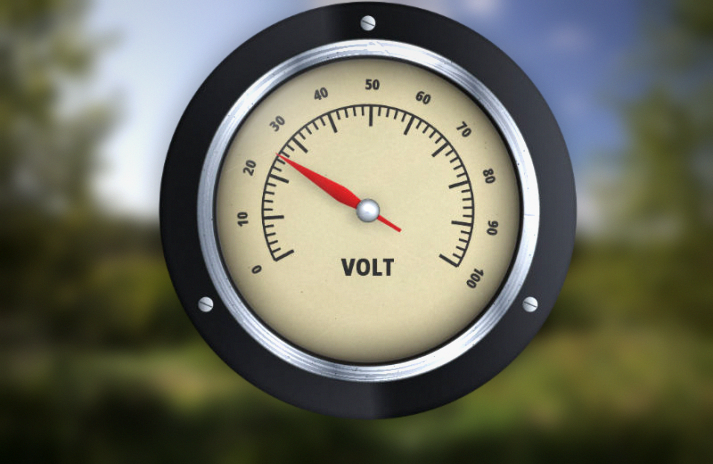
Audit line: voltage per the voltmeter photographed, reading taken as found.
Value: 25 V
